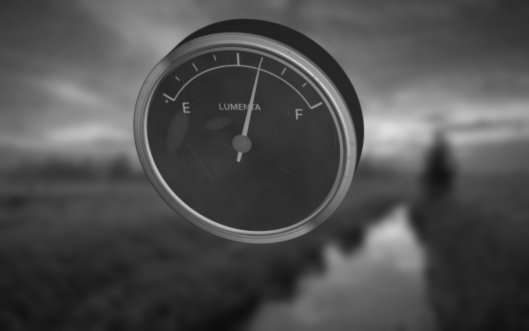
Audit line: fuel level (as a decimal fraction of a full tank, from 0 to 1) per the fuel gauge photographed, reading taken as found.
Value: 0.625
